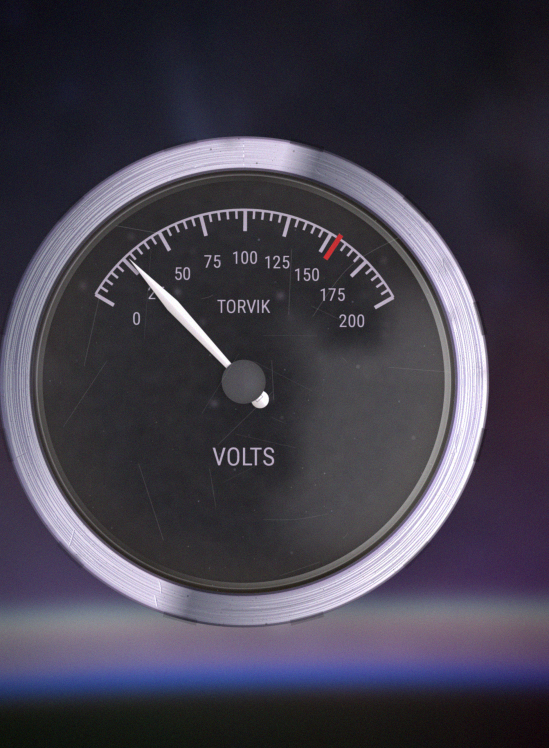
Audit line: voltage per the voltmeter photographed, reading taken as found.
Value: 27.5 V
